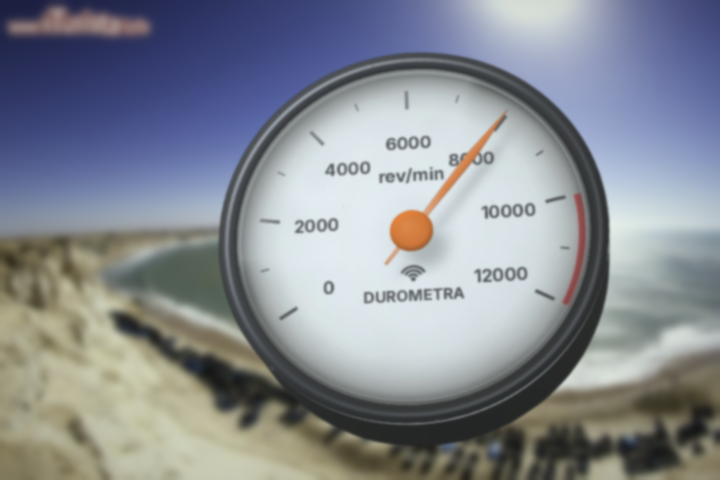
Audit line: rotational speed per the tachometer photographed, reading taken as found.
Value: 8000 rpm
